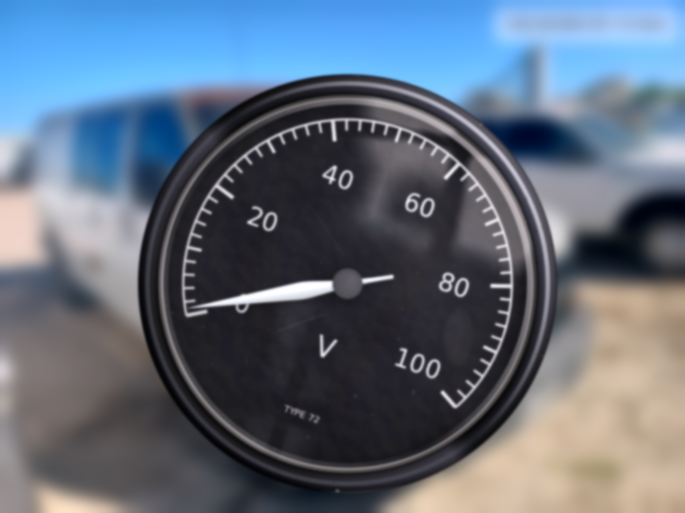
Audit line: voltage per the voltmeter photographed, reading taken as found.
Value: 1 V
